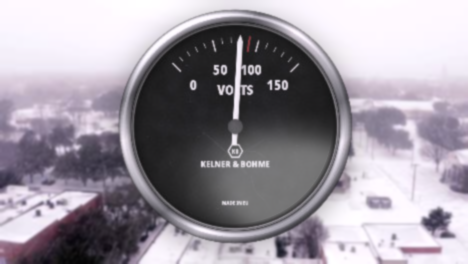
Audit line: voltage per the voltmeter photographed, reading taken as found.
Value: 80 V
